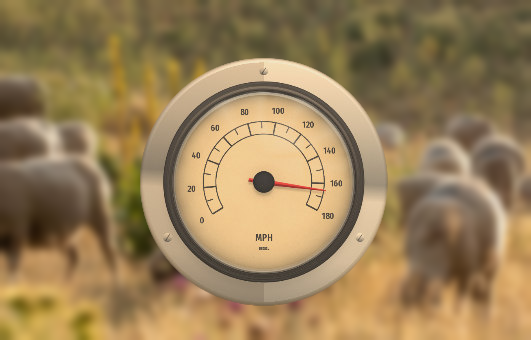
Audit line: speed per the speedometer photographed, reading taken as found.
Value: 165 mph
